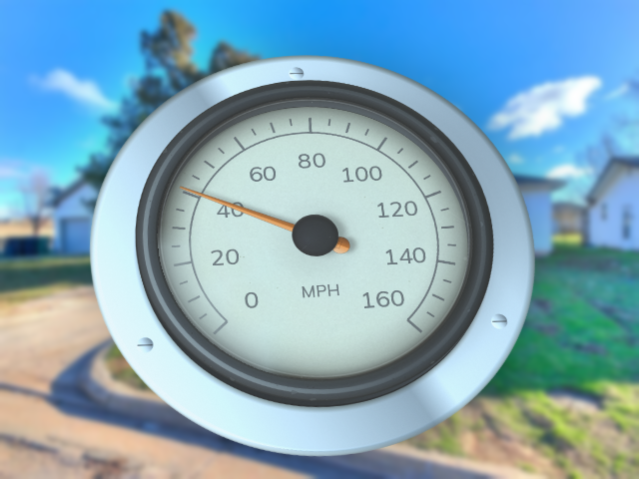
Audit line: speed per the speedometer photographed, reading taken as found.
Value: 40 mph
